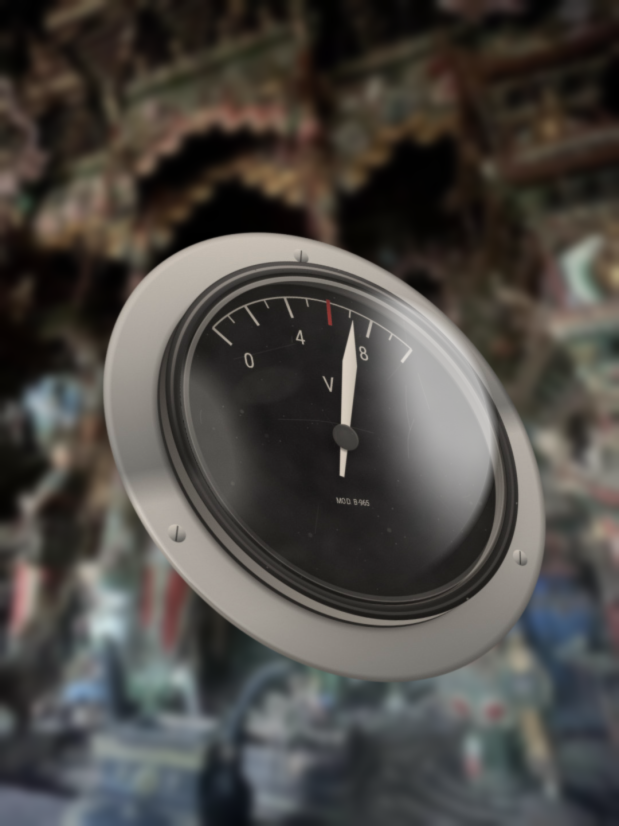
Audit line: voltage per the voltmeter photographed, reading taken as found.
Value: 7 V
